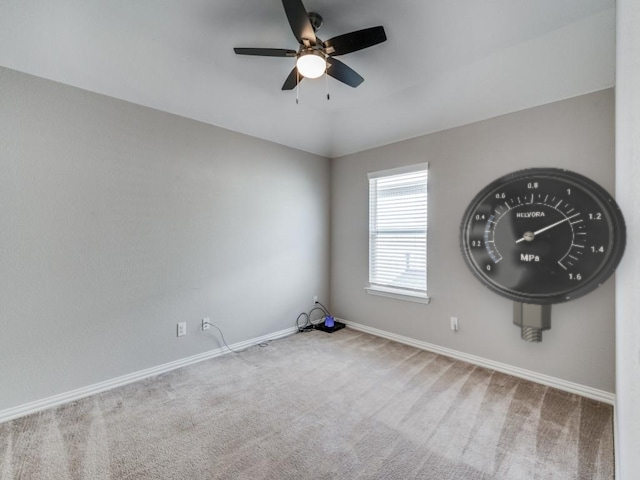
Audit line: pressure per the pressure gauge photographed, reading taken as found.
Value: 1.15 MPa
